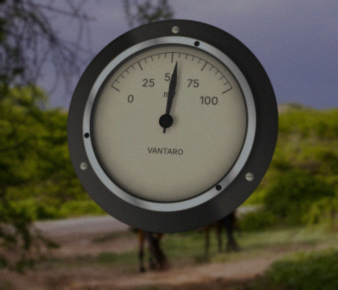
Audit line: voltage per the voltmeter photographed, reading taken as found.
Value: 55 mV
